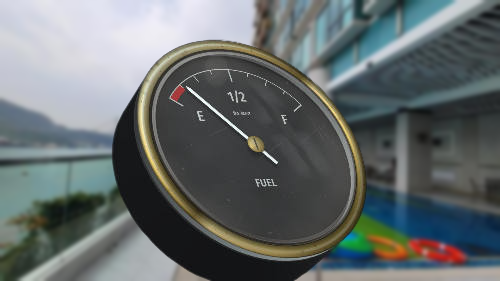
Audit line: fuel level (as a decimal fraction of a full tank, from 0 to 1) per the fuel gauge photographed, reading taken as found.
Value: 0.125
